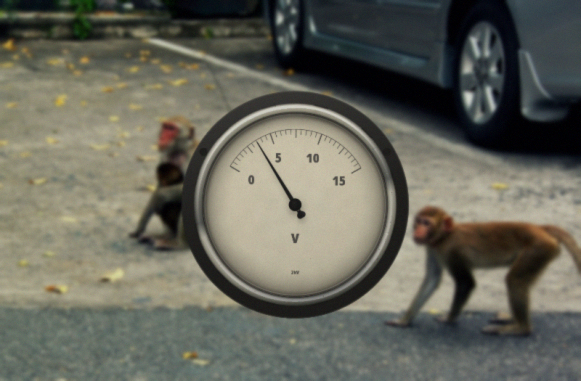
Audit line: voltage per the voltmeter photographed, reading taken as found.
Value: 3.5 V
